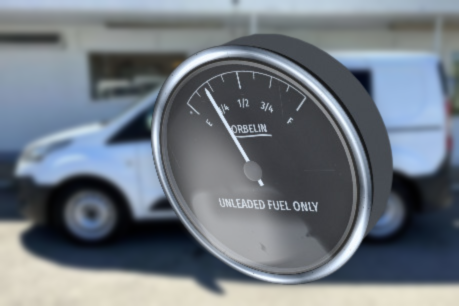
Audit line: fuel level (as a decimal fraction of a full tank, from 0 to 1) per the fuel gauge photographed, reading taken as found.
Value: 0.25
